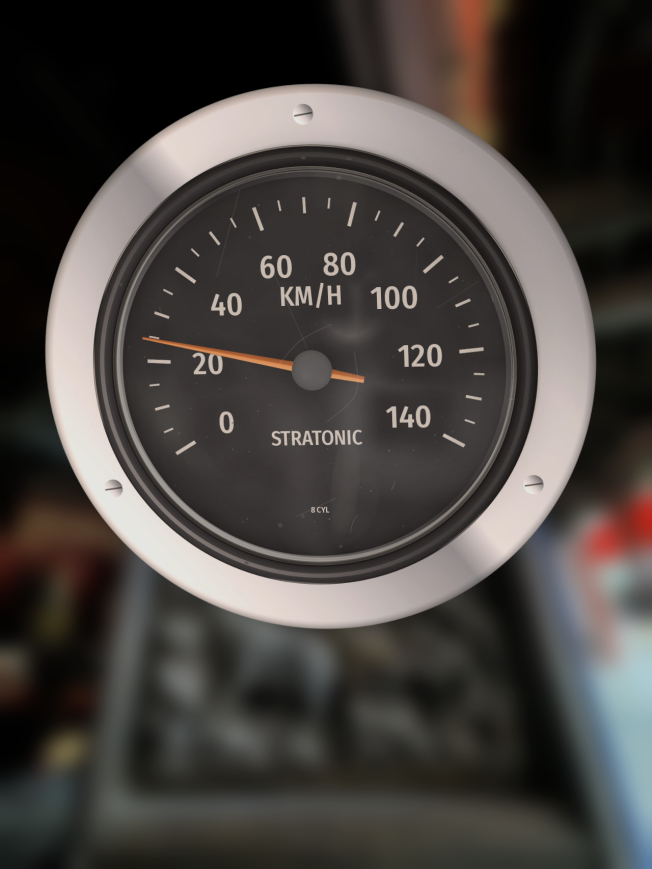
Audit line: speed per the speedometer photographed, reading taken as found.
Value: 25 km/h
